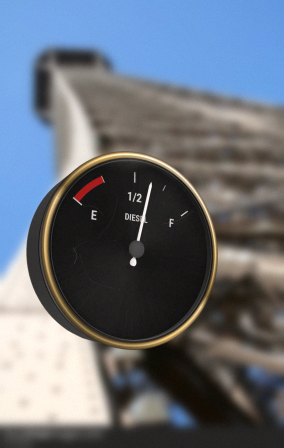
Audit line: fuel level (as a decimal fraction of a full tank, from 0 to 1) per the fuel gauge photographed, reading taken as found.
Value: 0.625
